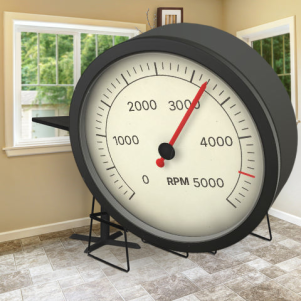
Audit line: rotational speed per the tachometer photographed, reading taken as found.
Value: 3200 rpm
